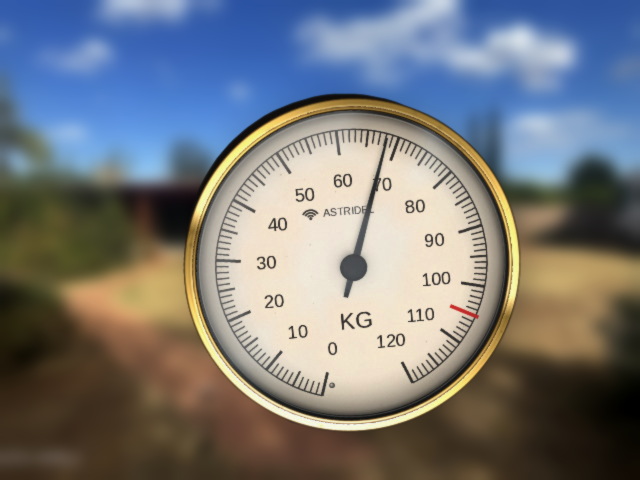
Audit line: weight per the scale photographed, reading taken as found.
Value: 68 kg
